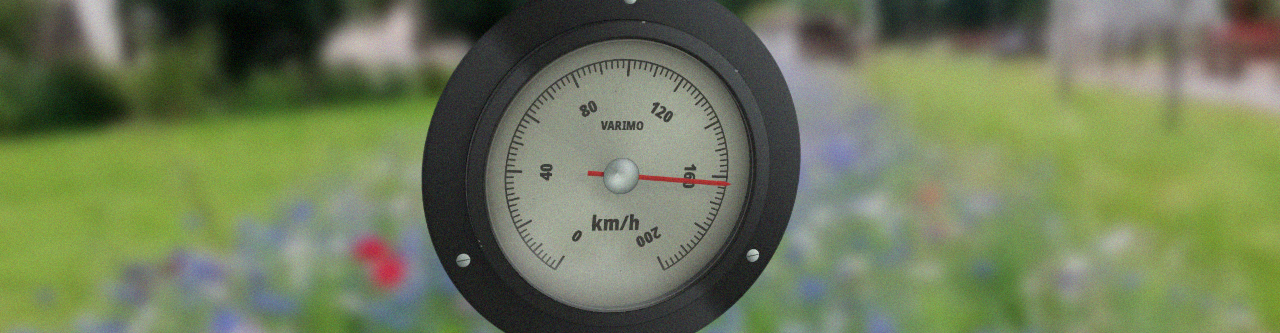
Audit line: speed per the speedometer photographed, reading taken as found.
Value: 162 km/h
